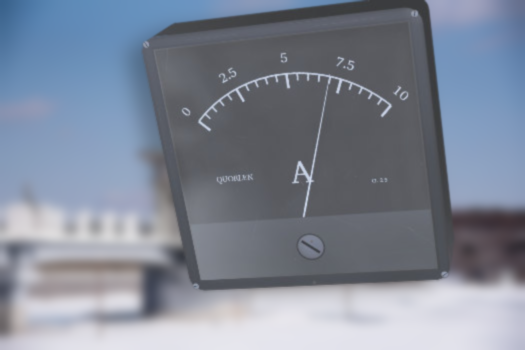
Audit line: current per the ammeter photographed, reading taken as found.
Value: 7 A
